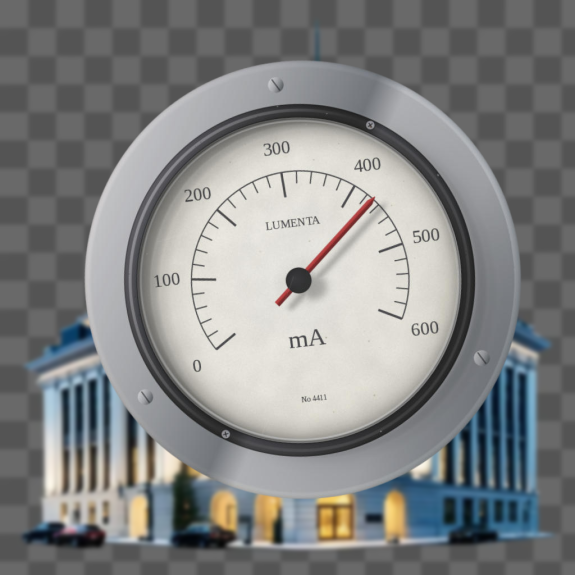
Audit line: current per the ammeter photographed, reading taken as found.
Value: 430 mA
